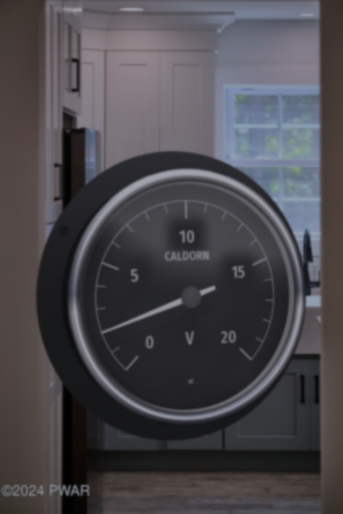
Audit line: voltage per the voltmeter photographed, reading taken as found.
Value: 2 V
